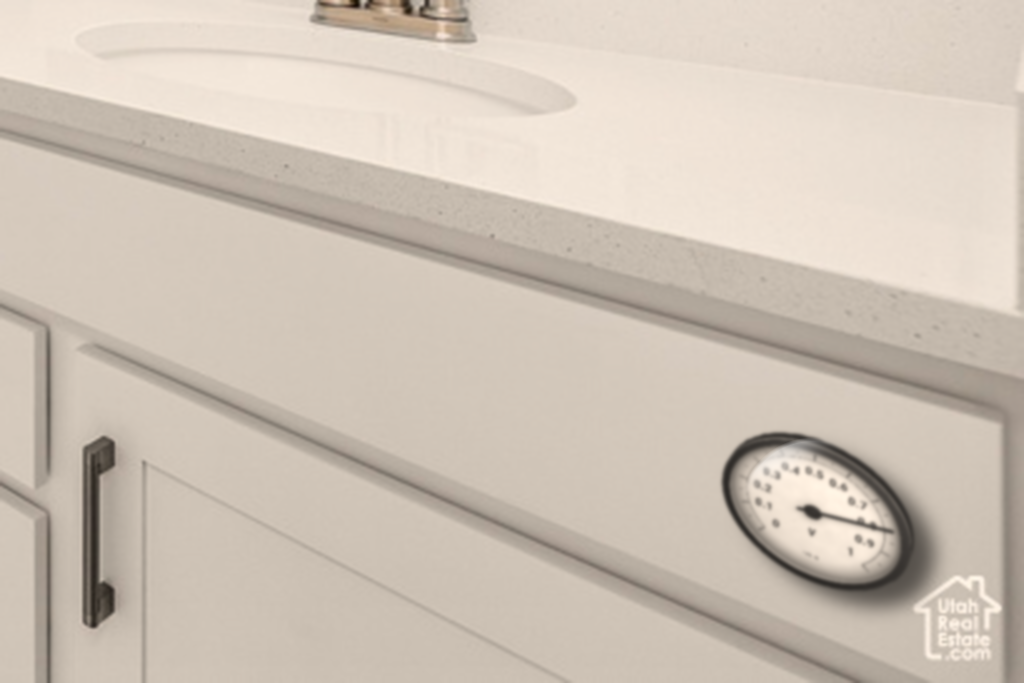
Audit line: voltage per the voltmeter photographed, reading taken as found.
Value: 0.8 V
